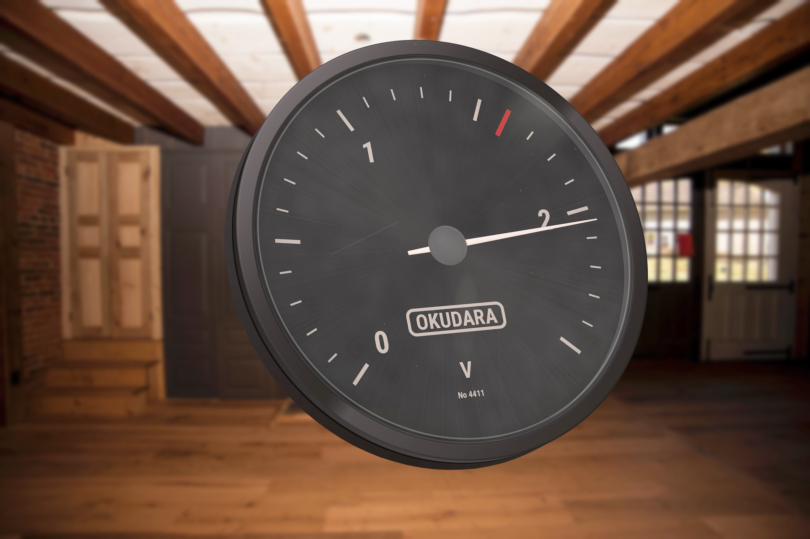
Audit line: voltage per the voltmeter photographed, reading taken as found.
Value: 2.05 V
